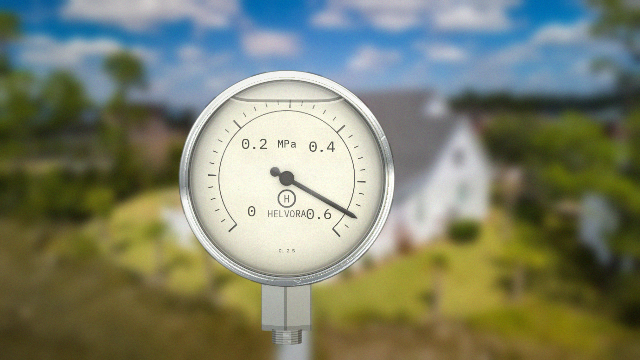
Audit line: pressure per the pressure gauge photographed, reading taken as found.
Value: 0.56 MPa
